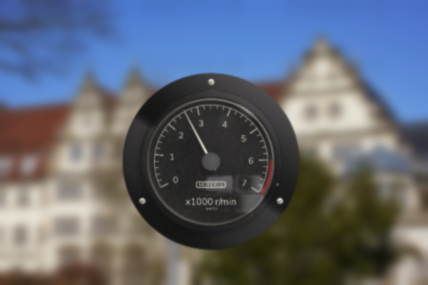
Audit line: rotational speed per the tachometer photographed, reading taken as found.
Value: 2600 rpm
